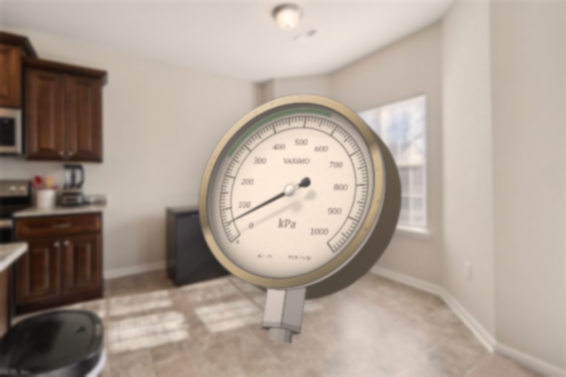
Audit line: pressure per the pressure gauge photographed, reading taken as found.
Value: 50 kPa
